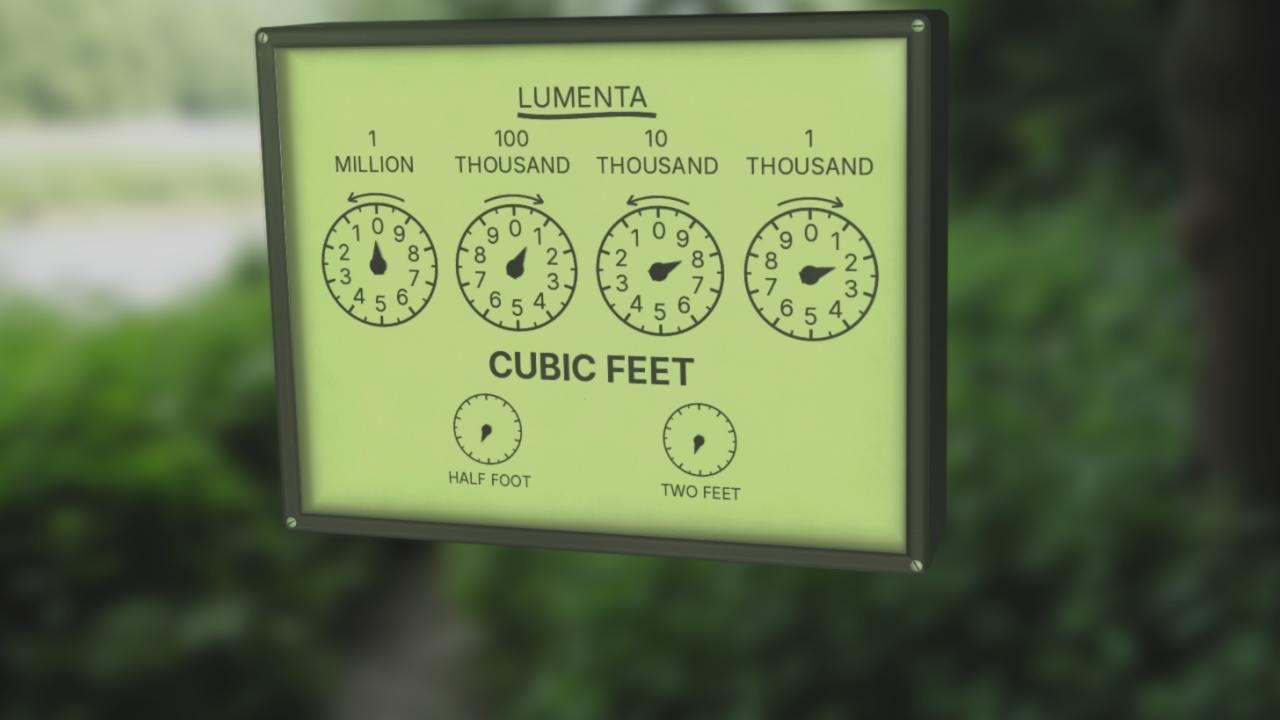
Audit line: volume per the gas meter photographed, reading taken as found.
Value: 8200 ft³
